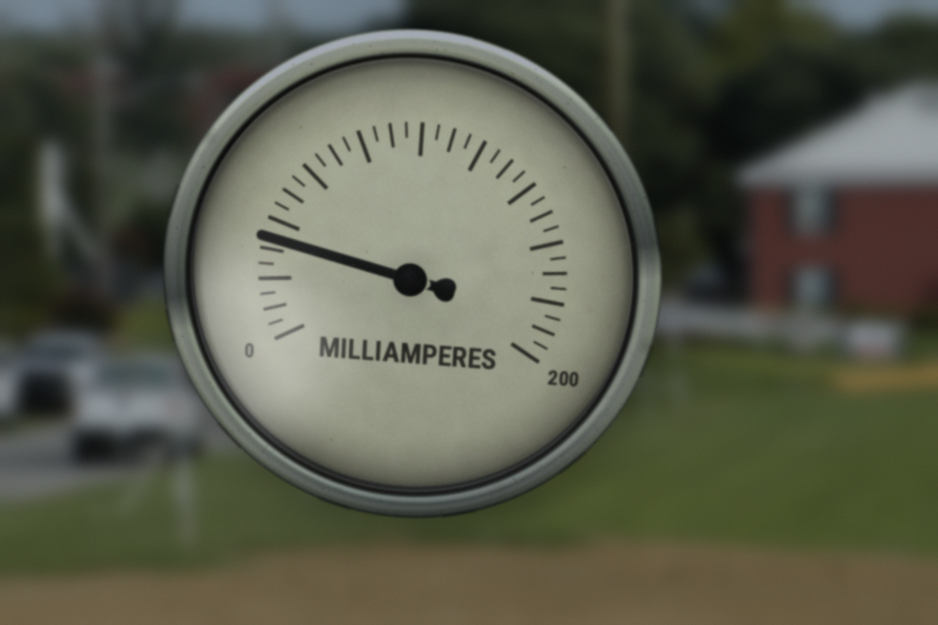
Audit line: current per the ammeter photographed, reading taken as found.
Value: 35 mA
